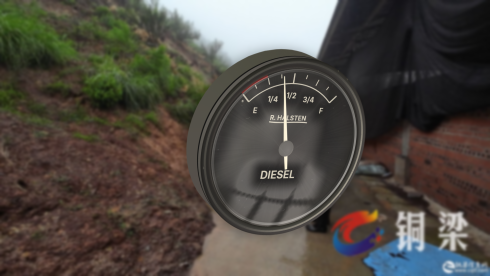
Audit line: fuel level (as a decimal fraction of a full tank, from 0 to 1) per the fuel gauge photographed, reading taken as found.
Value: 0.375
